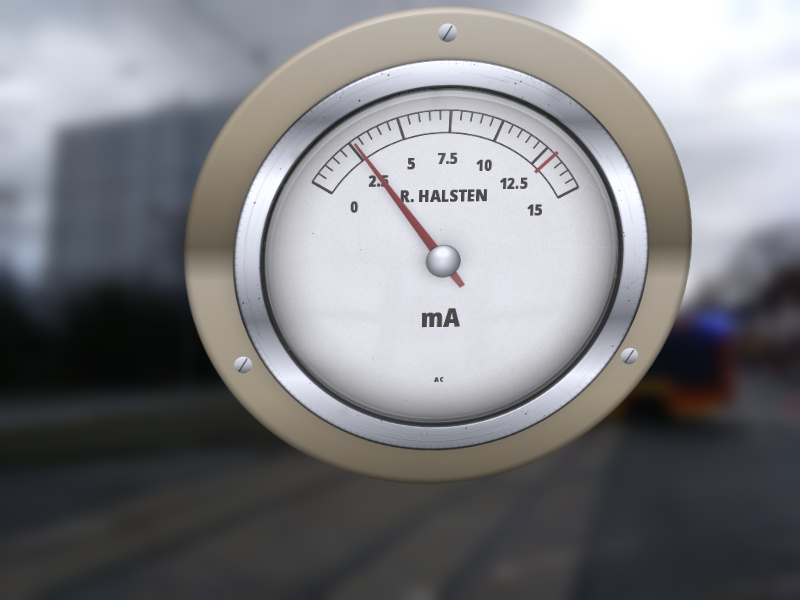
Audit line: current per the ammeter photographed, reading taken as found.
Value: 2.75 mA
